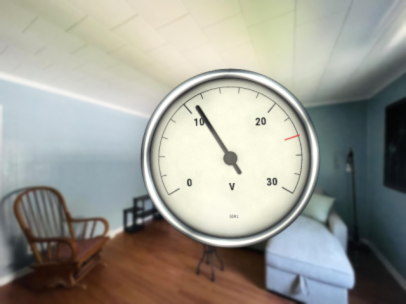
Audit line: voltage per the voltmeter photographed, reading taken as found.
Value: 11 V
